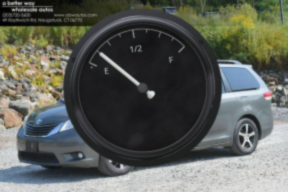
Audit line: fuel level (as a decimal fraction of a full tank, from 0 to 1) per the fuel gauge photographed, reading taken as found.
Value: 0.125
